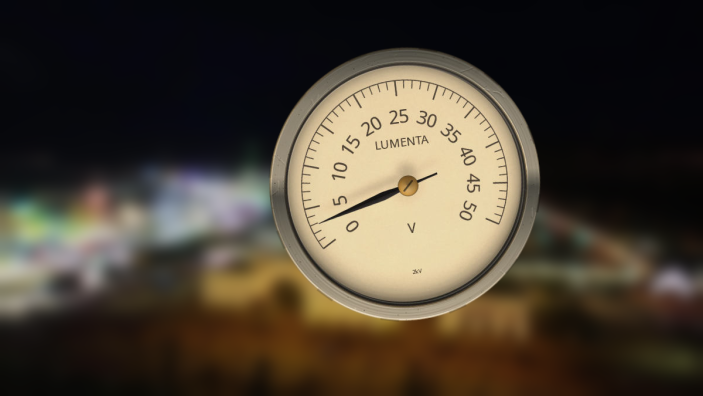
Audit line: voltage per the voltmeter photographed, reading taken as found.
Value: 3 V
